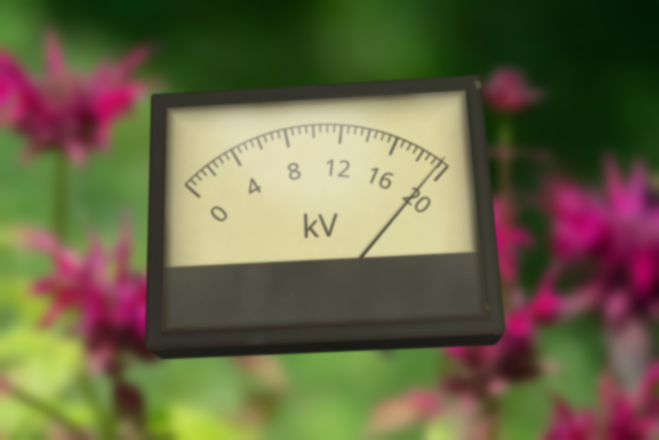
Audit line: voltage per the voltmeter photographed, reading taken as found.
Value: 19.5 kV
